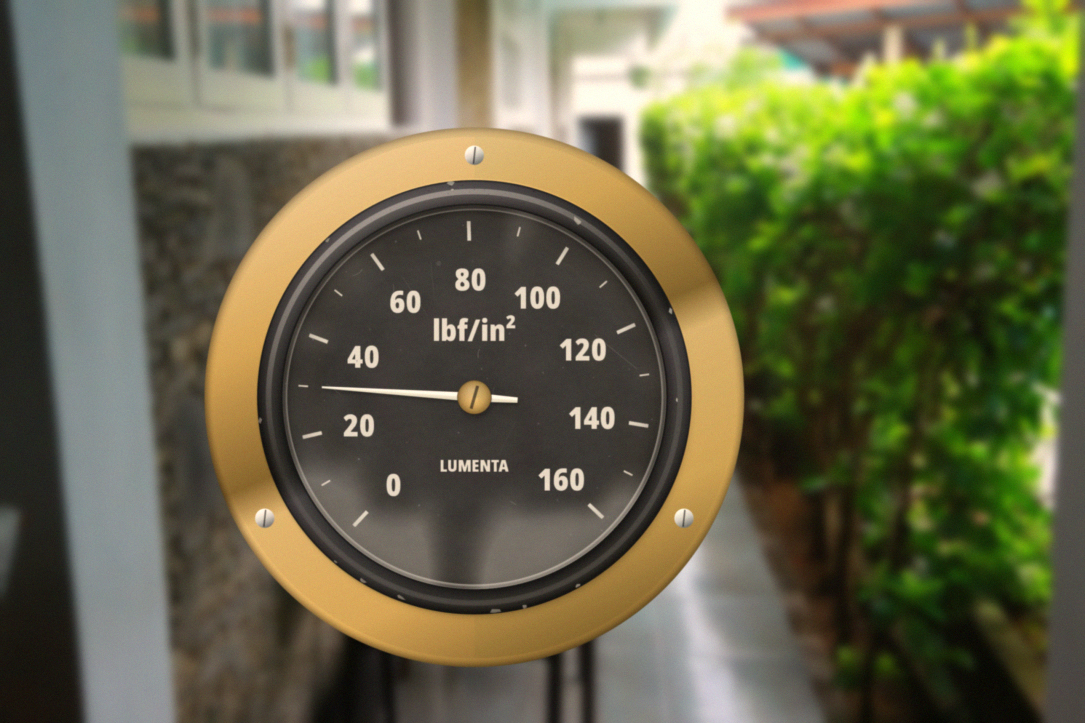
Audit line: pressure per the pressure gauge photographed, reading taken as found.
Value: 30 psi
